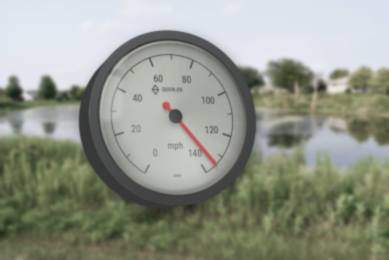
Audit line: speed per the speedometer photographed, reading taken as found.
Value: 135 mph
